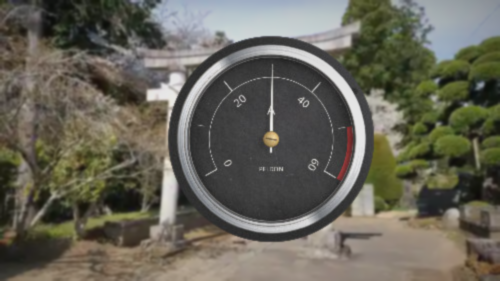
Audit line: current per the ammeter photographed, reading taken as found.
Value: 30 A
